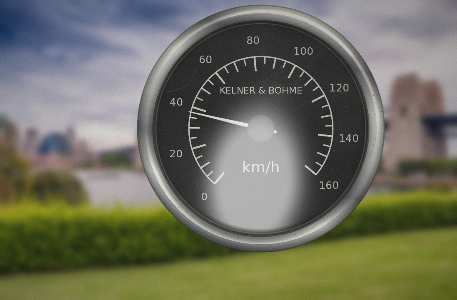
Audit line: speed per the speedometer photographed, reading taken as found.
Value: 37.5 km/h
